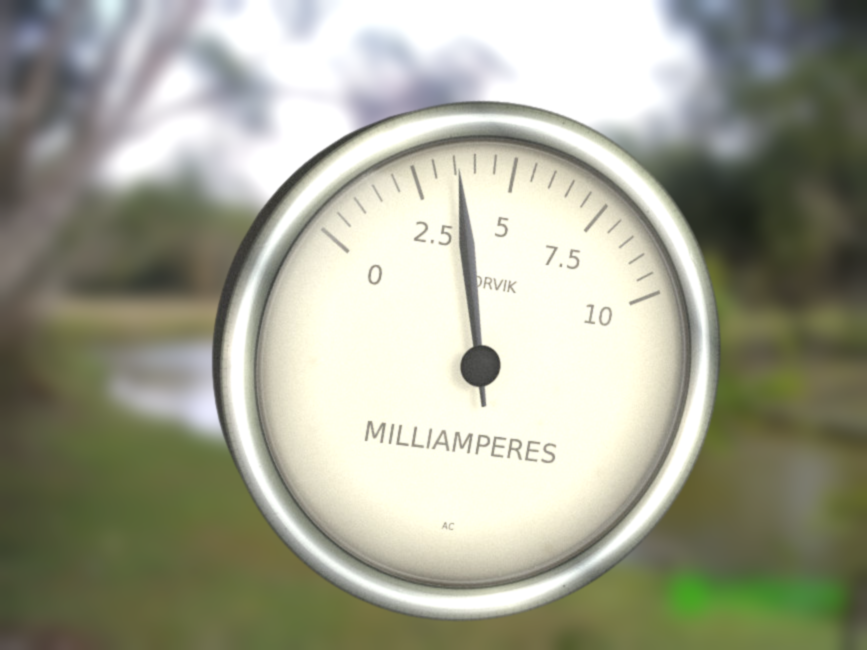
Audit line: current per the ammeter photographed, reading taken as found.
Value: 3.5 mA
